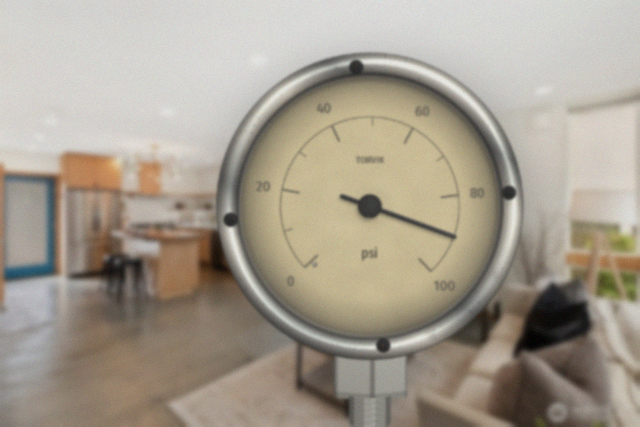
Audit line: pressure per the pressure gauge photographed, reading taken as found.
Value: 90 psi
